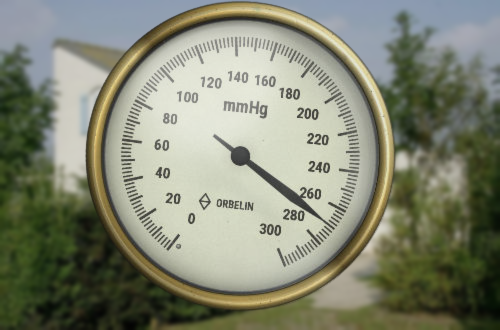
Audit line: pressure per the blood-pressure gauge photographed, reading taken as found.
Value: 270 mmHg
